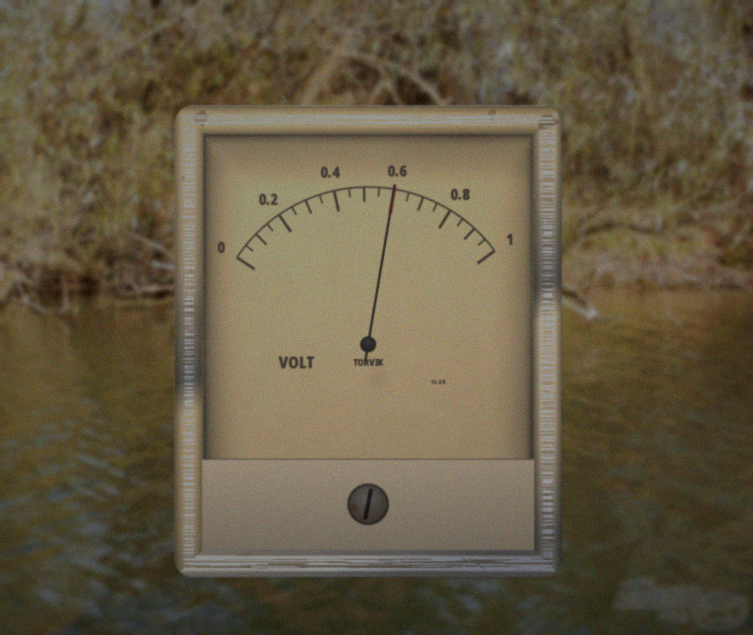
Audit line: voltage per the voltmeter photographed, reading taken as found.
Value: 0.6 V
